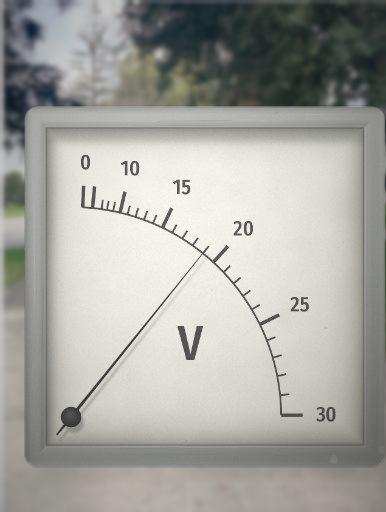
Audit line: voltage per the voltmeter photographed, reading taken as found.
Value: 19 V
